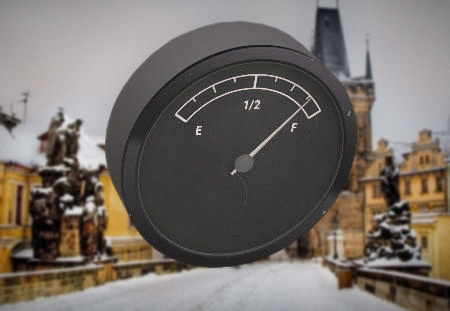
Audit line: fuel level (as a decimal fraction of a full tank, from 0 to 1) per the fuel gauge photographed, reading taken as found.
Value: 0.875
